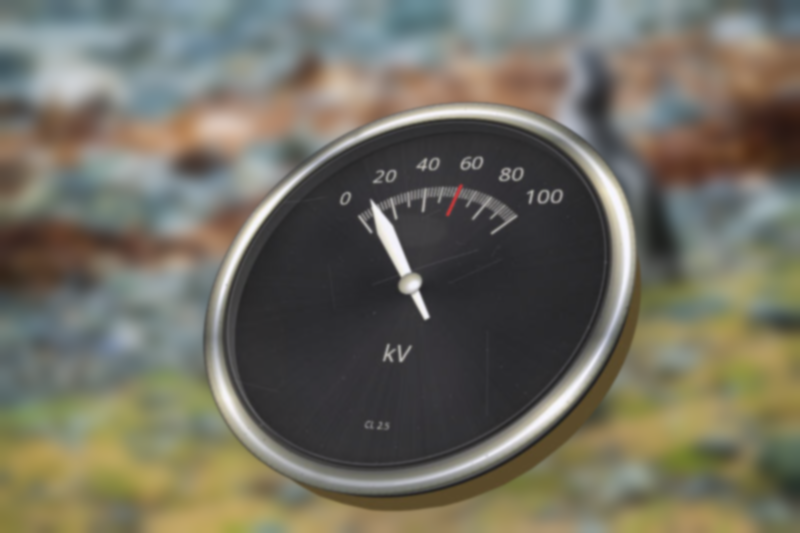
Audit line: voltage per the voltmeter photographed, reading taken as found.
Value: 10 kV
